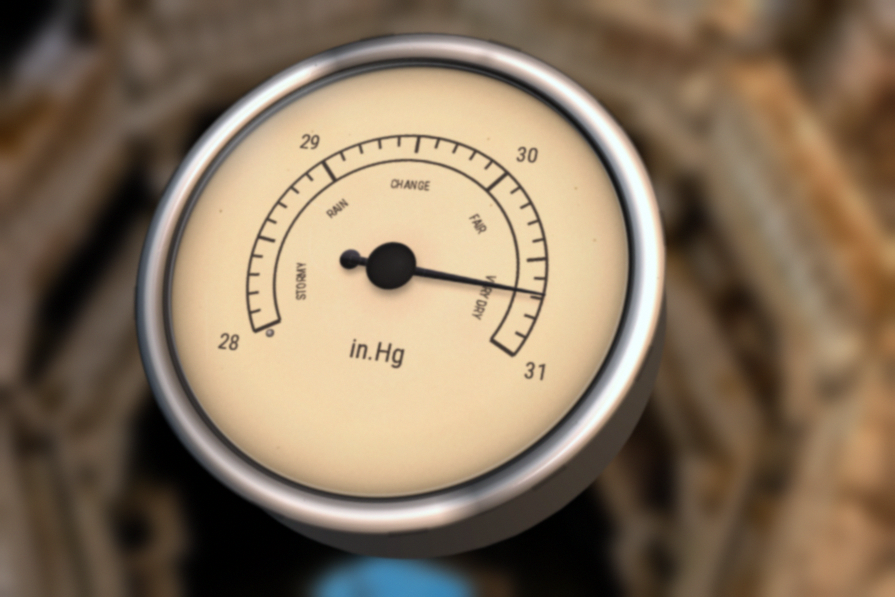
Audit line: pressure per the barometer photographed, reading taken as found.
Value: 30.7 inHg
